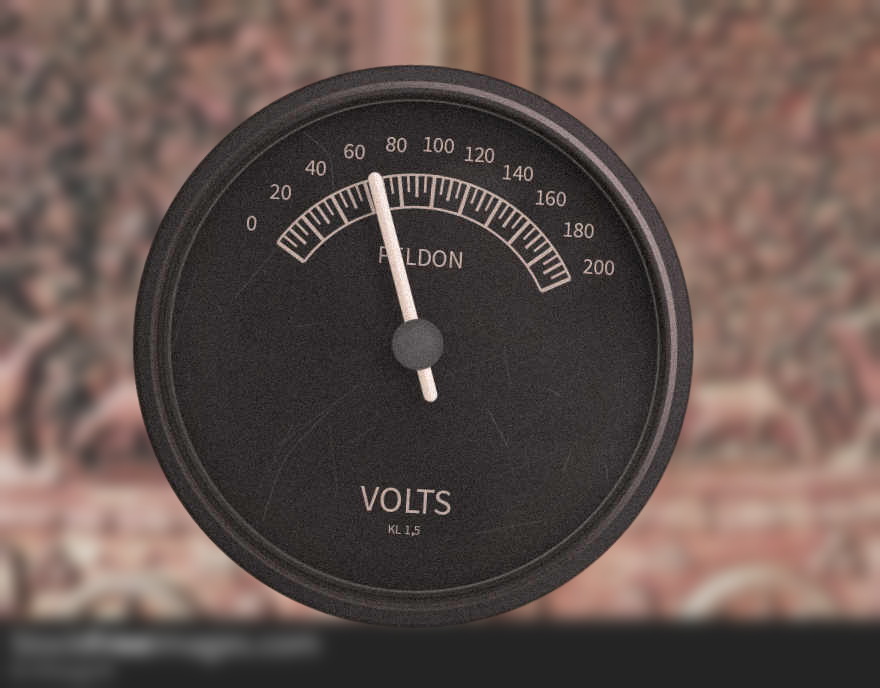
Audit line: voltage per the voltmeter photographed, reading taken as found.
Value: 65 V
